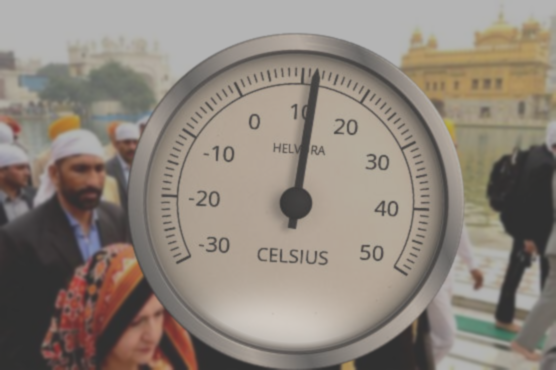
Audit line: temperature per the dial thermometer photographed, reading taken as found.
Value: 12 °C
